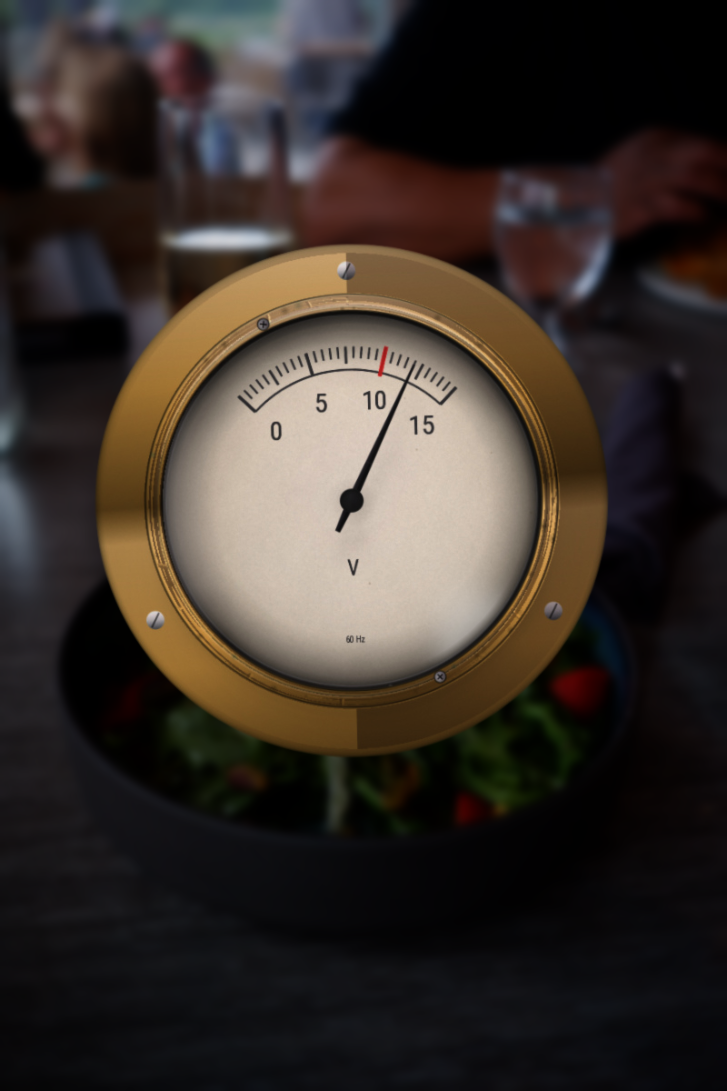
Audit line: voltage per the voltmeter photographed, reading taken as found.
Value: 12 V
